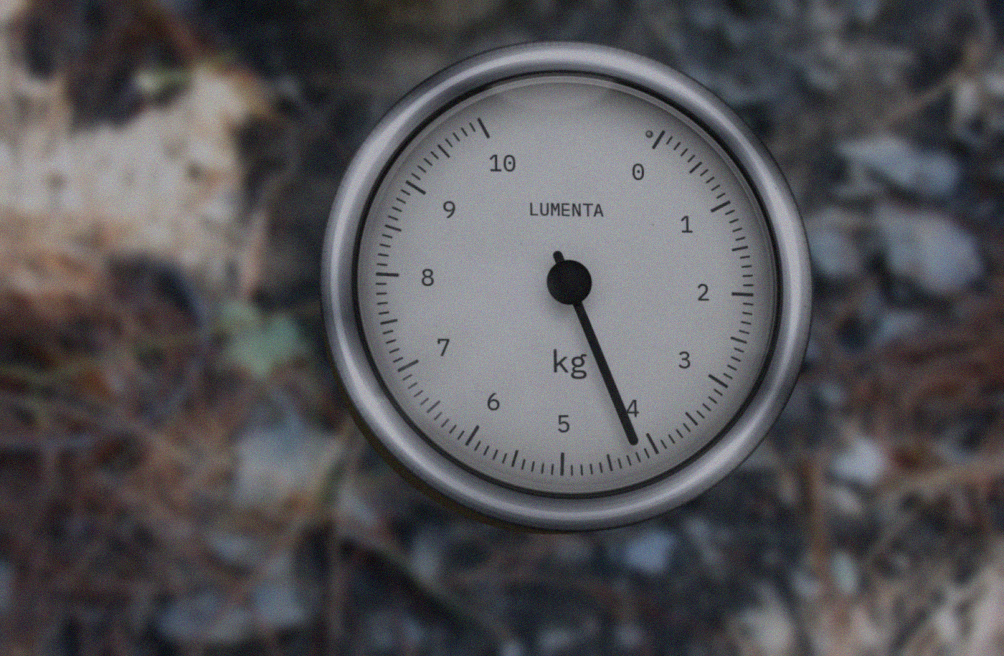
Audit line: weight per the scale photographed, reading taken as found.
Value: 4.2 kg
